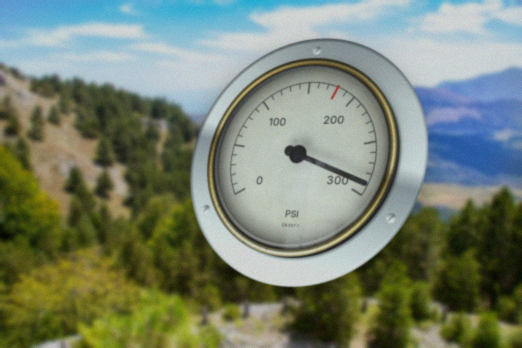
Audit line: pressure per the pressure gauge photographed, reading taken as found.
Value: 290 psi
